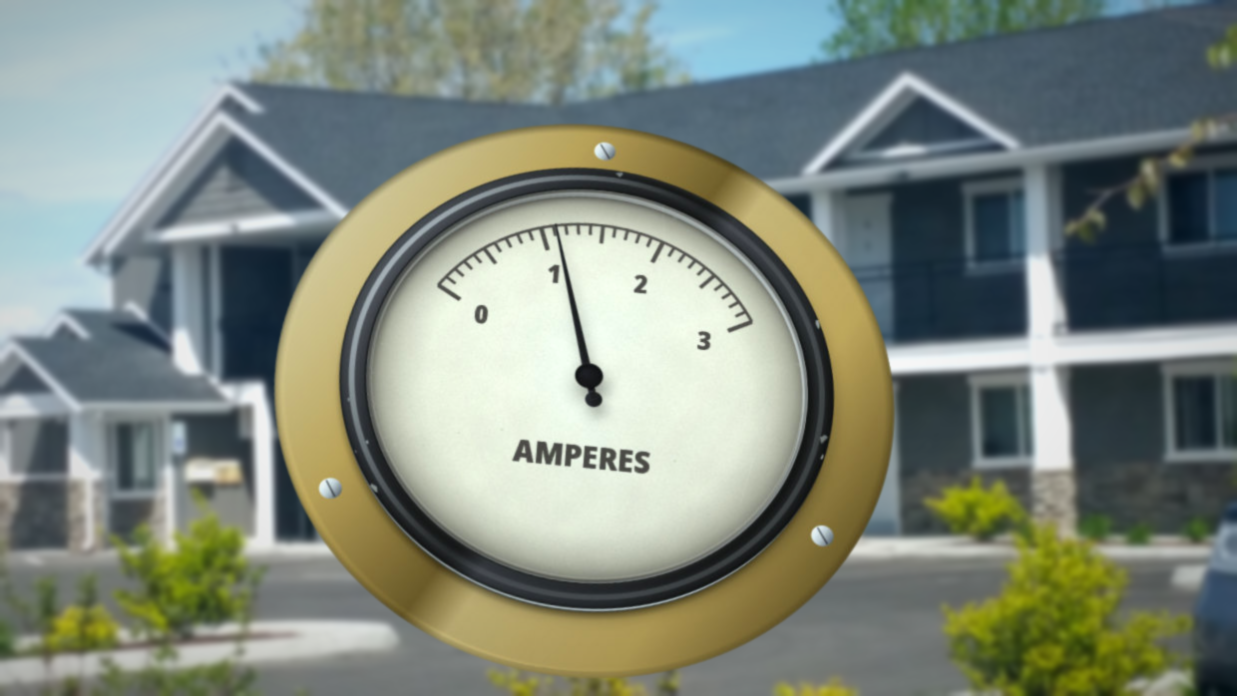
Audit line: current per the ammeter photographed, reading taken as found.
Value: 1.1 A
